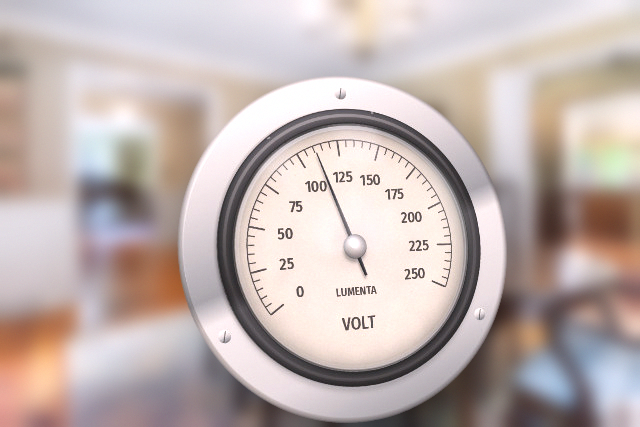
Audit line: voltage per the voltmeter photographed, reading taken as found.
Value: 110 V
